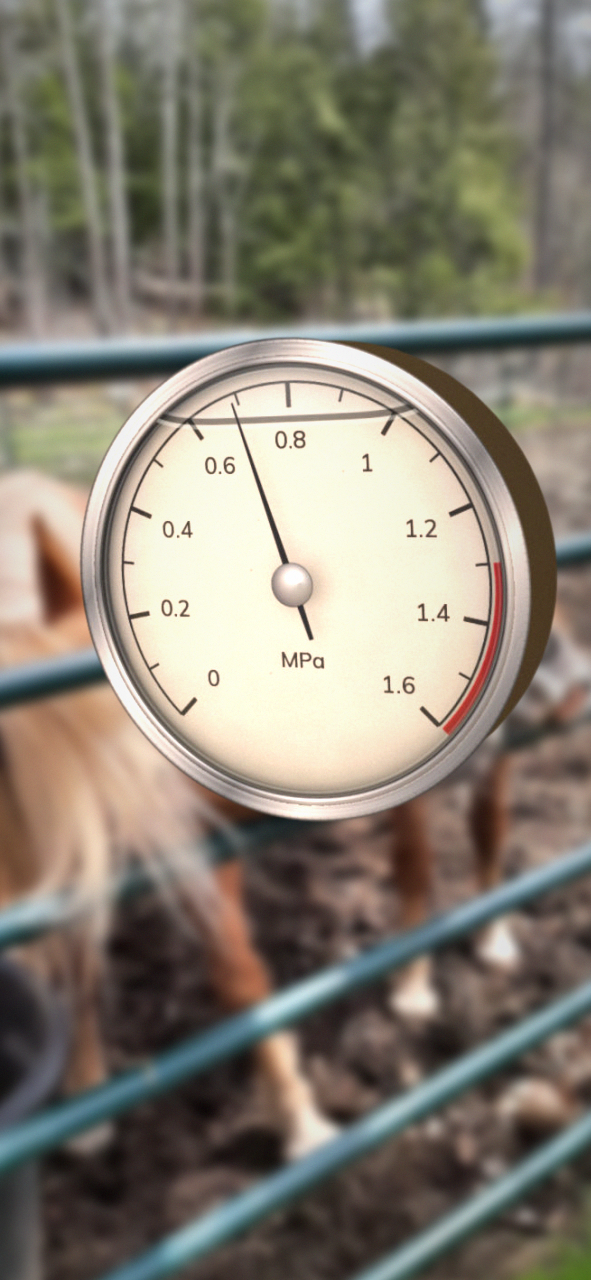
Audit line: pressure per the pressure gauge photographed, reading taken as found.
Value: 0.7 MPa
